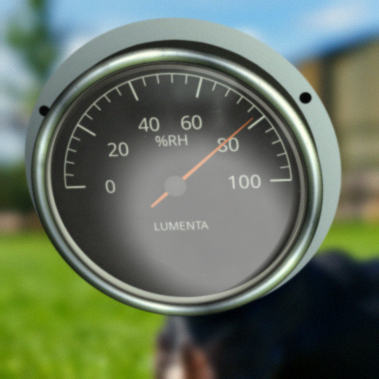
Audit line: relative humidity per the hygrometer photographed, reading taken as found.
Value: 78 %
